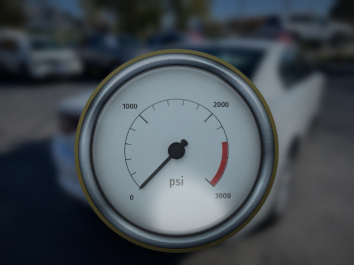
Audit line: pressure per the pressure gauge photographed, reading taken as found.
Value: 0 psi
